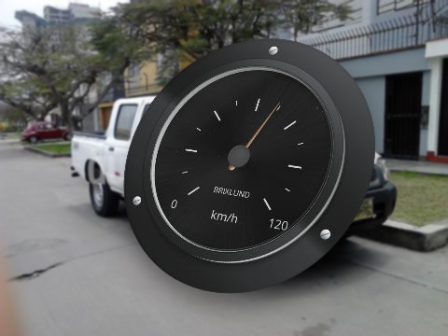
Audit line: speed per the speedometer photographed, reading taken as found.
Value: 70 km/h
